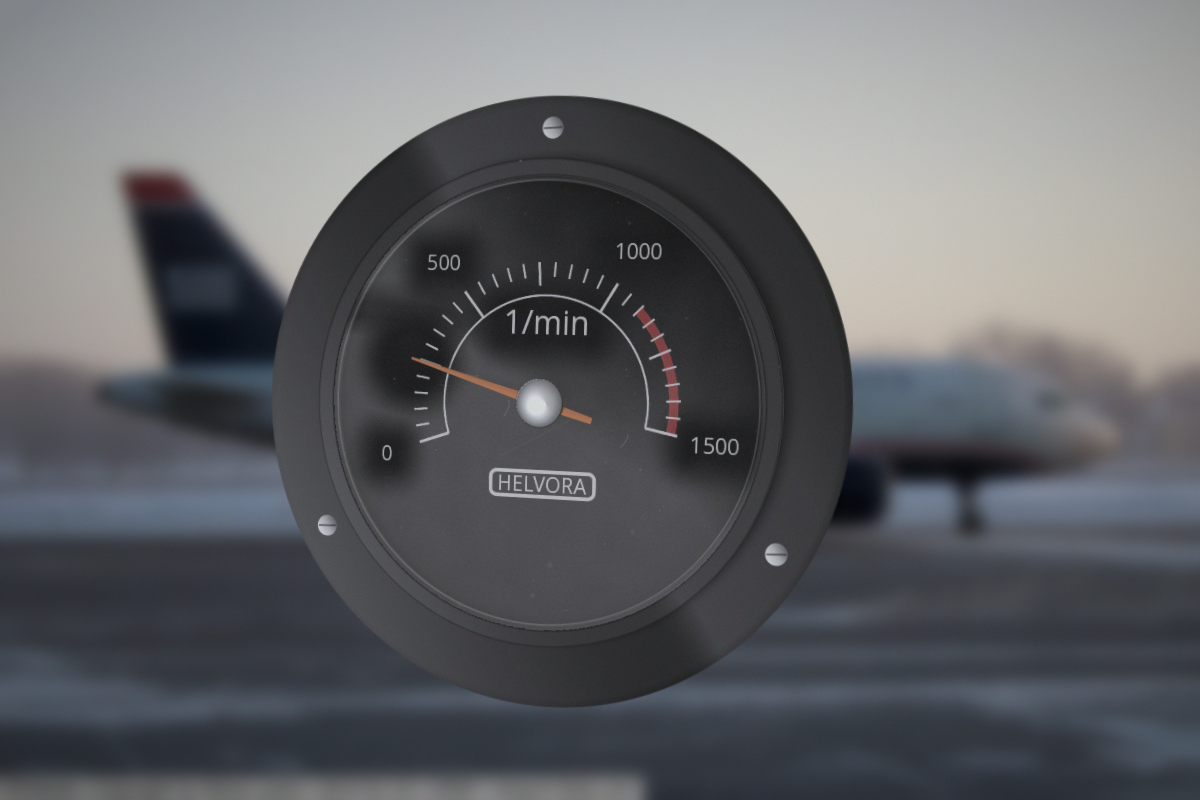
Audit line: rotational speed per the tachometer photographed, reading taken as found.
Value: 250 rpm
